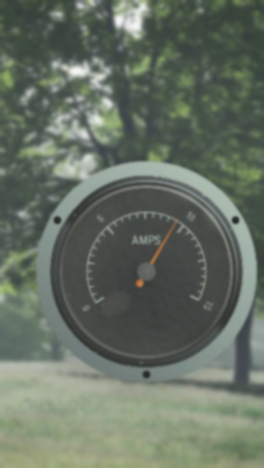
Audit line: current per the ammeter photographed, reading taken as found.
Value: 9.5 A
